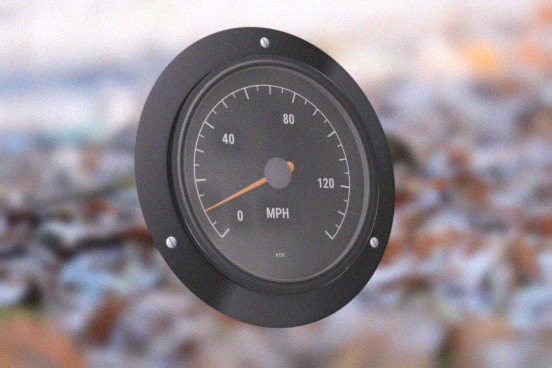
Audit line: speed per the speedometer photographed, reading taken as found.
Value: 10 mph
